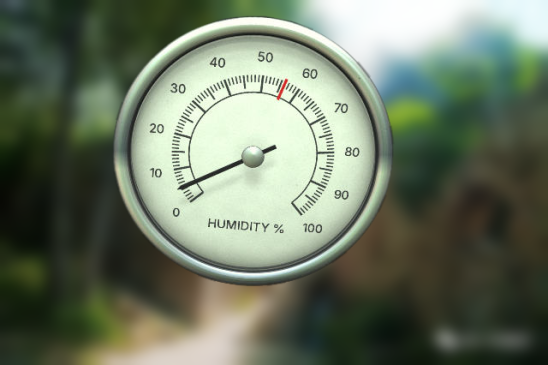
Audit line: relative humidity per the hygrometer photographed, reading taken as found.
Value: 5 %
